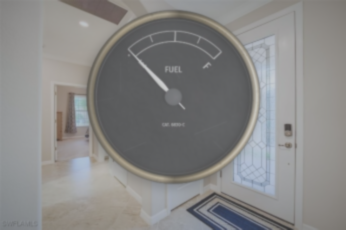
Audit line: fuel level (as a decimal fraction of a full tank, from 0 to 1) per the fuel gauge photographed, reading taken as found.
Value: 0
